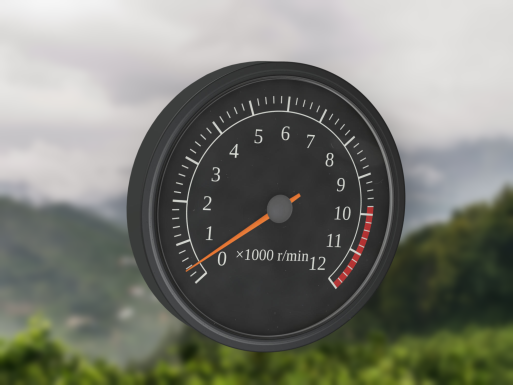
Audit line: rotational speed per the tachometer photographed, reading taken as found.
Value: 400 rpm
